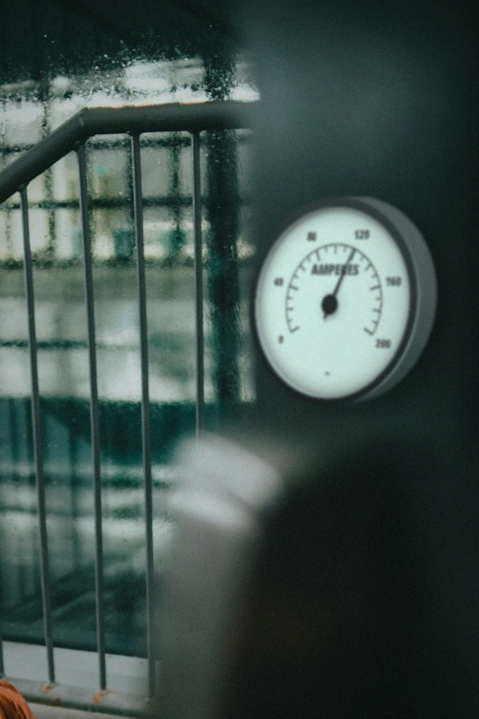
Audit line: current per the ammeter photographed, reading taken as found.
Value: 120 A
